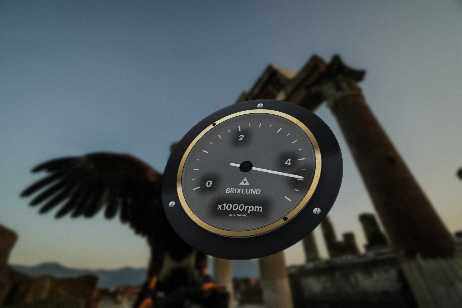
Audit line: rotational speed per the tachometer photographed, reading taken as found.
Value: 4500 rpm
